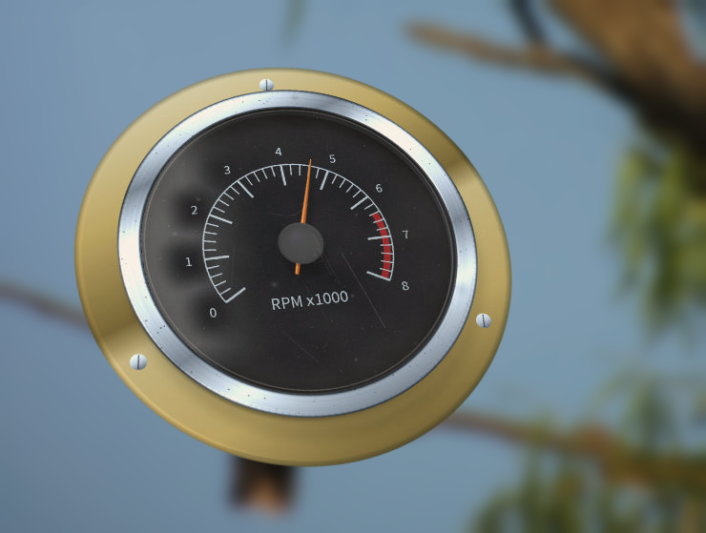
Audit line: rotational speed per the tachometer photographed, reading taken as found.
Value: 4600 rpm
